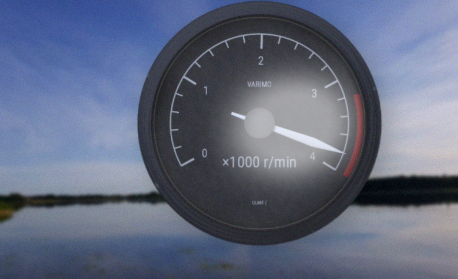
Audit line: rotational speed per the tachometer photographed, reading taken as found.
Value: 3800 rpm
